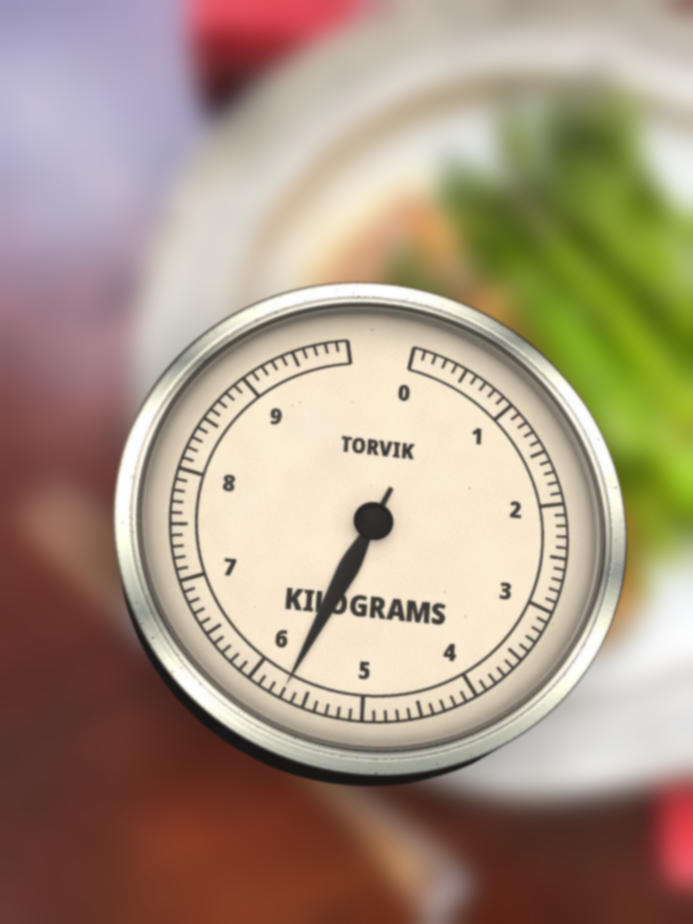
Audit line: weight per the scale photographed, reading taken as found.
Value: 5.7 kg
